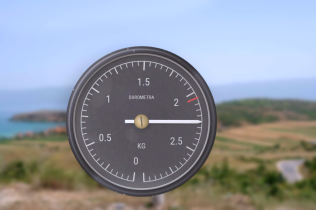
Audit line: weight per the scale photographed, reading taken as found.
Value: 2.25 kg
